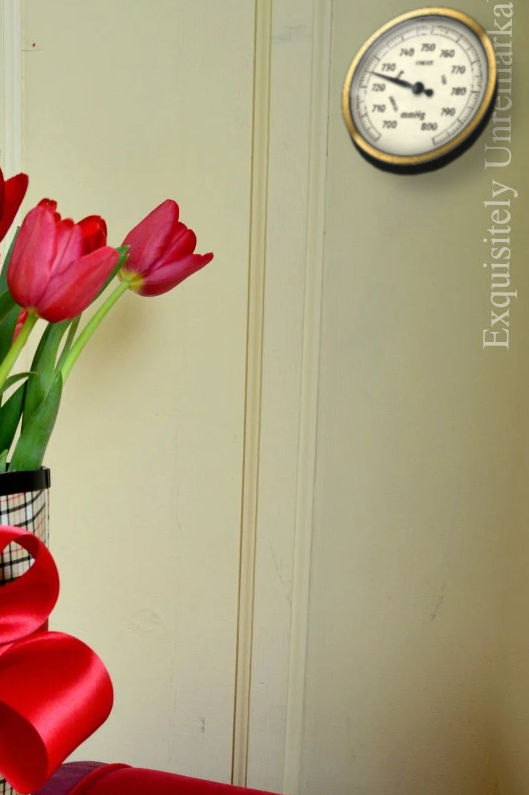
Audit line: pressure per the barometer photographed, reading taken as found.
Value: 725 mmHg
